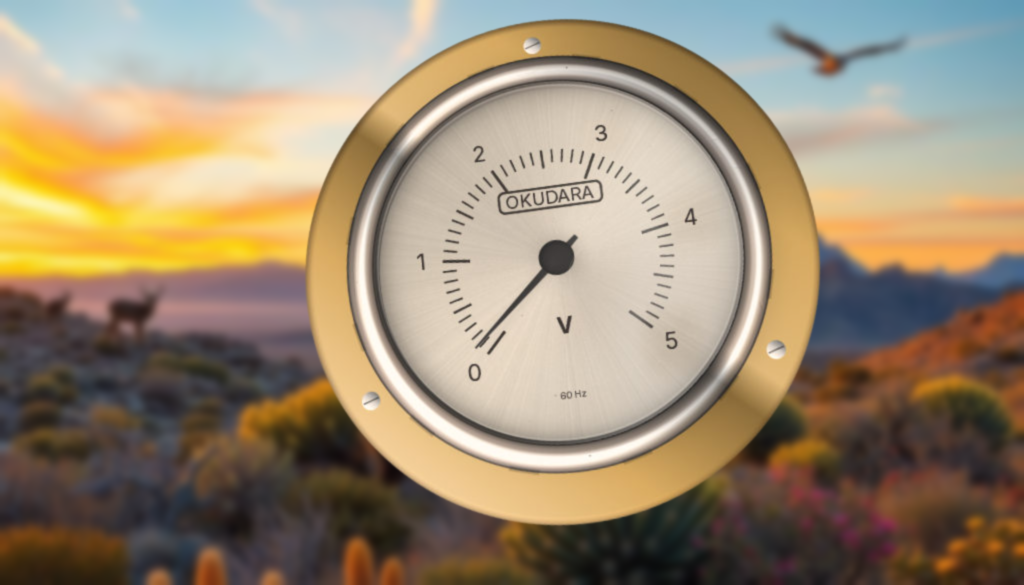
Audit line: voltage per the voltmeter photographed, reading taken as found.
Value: 0.1 V
